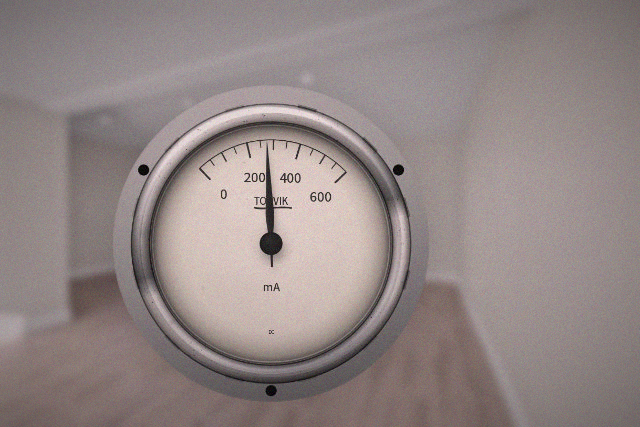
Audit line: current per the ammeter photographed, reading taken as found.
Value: 275 mA
